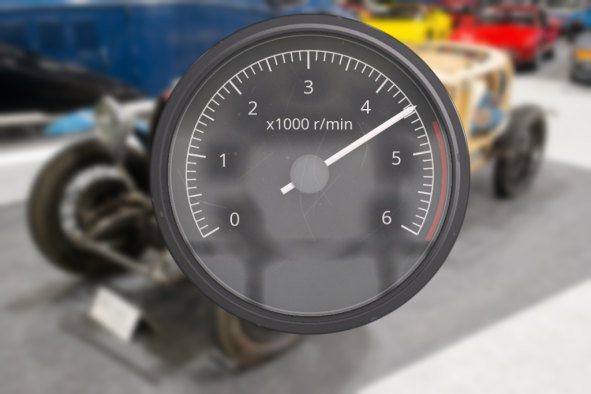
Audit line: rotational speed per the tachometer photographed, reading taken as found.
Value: 4450 rpm
